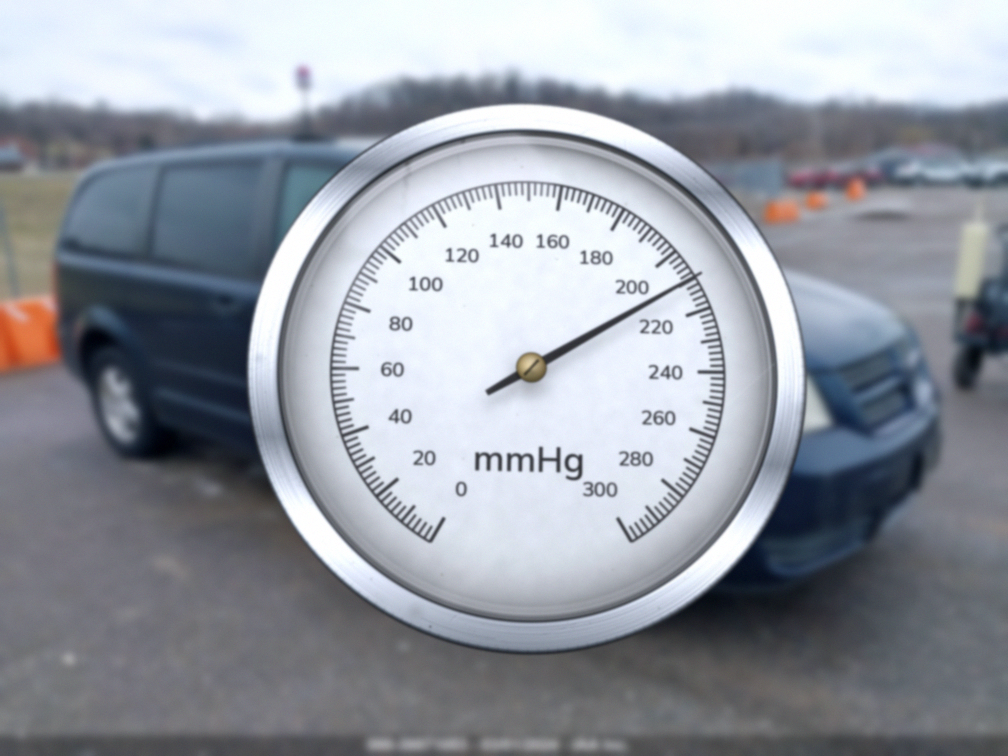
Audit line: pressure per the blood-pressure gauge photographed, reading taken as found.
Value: 210 mmHg
